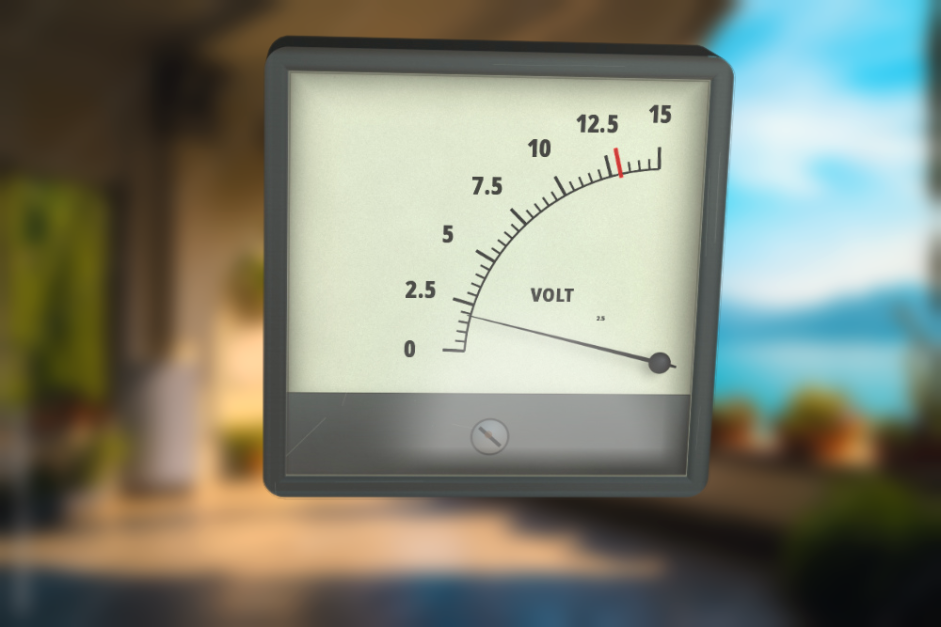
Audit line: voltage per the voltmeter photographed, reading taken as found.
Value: 2 V
